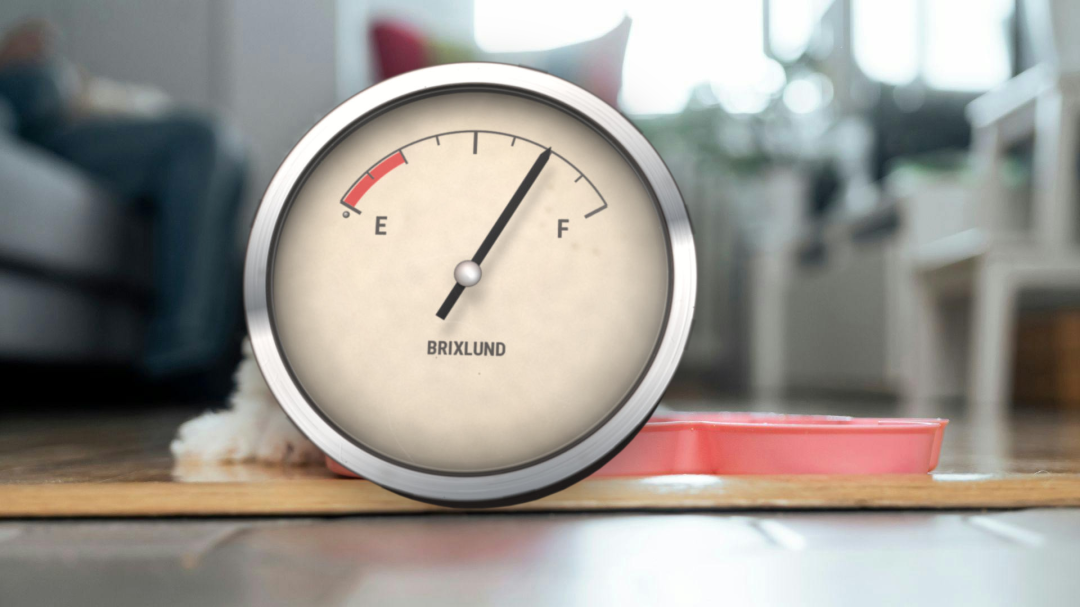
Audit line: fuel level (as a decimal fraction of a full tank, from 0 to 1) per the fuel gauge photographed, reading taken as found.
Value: 0.75
